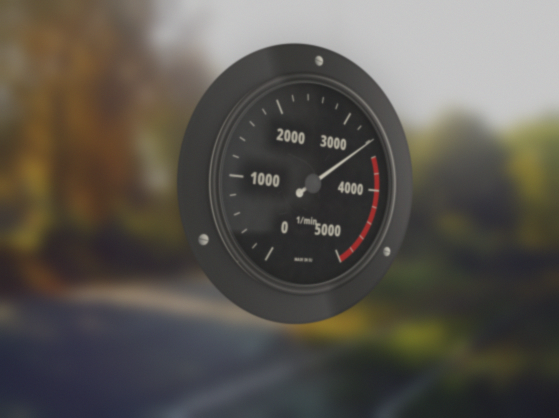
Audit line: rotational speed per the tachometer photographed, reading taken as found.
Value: 3400 rpm
